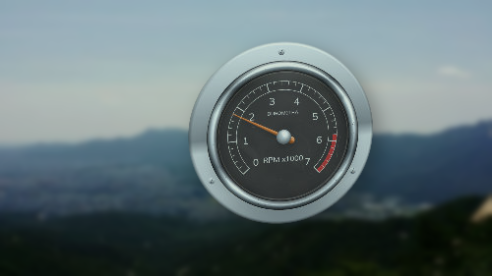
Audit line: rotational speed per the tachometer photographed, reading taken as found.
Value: 1800 rpm
